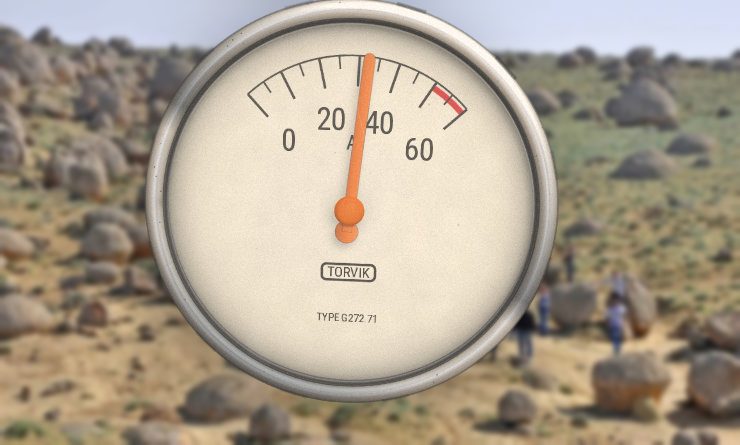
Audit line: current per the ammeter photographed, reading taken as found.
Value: 32.5 A
